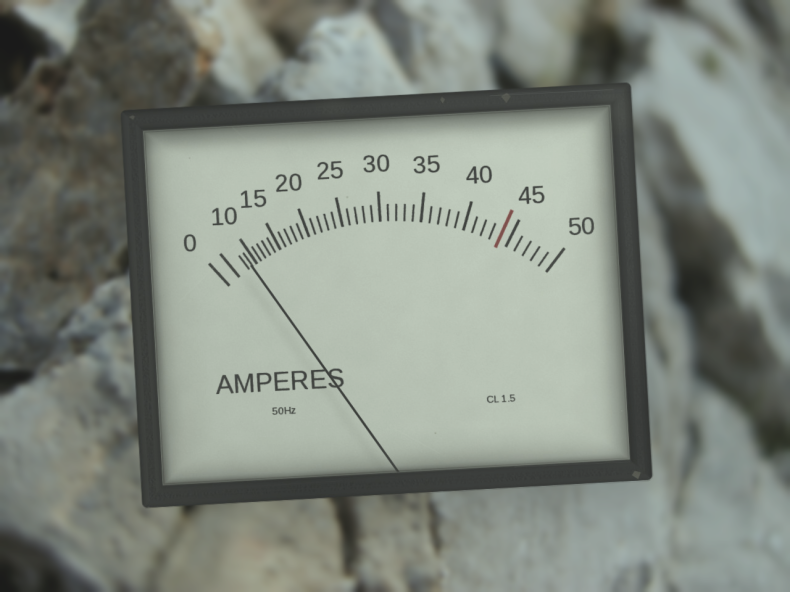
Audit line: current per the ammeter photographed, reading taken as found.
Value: 9 A
